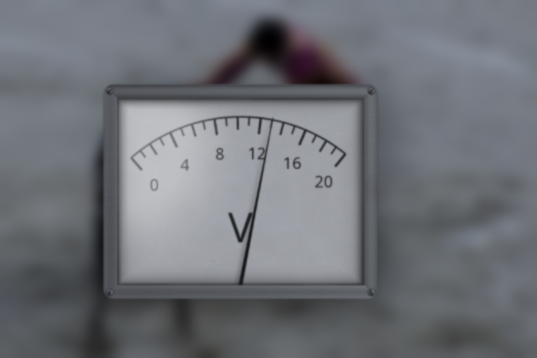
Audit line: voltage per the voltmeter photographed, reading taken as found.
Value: 13 V
